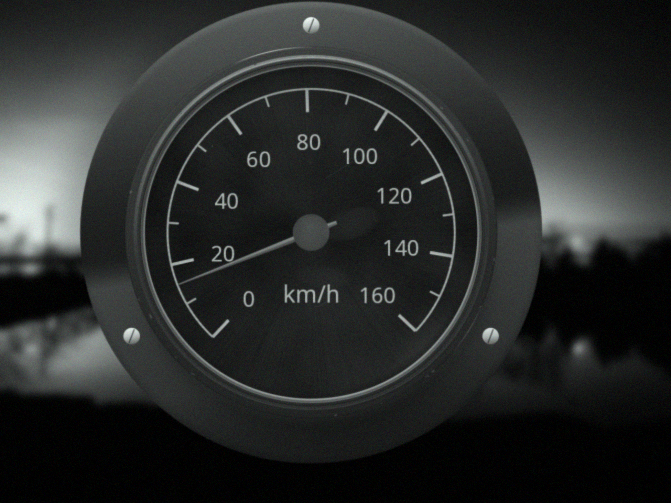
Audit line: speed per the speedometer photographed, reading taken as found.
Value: 15 km/h
